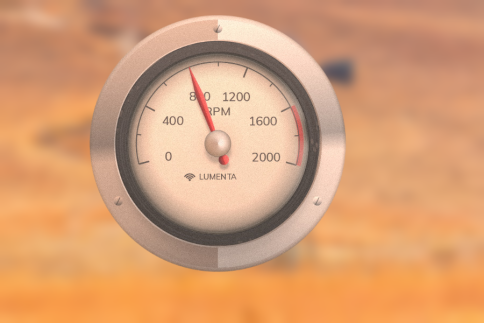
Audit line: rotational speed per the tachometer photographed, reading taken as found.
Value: 800 rpm
